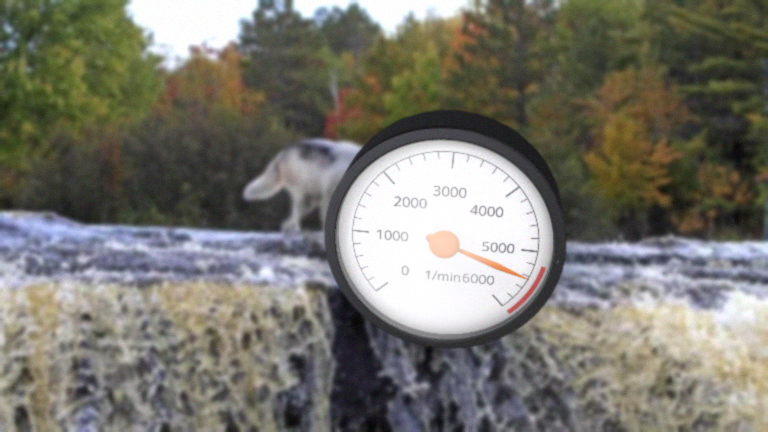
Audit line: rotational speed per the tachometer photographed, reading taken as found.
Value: 5400 rpm
